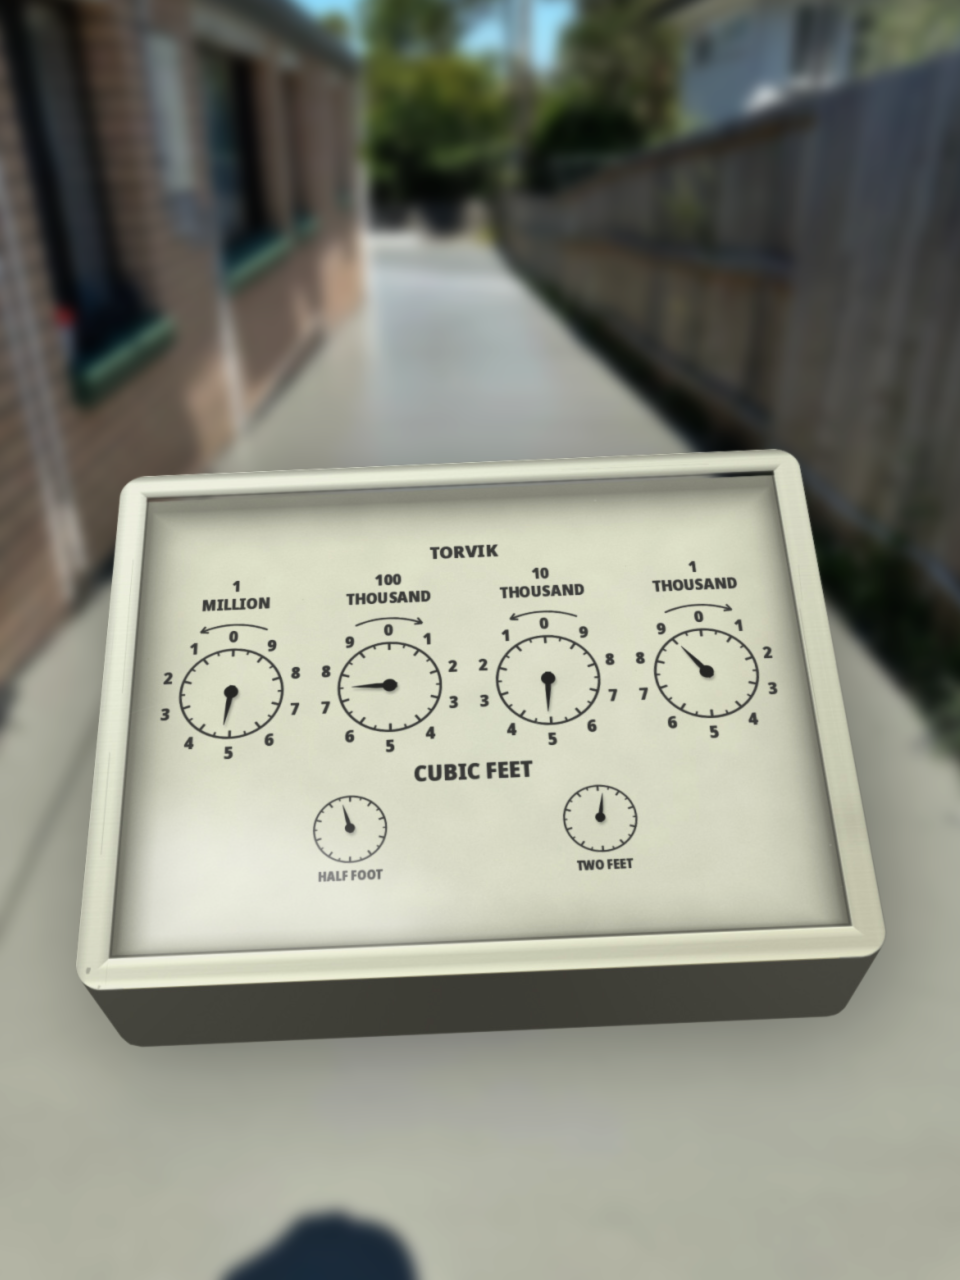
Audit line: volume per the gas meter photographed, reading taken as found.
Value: 474900 ft³
